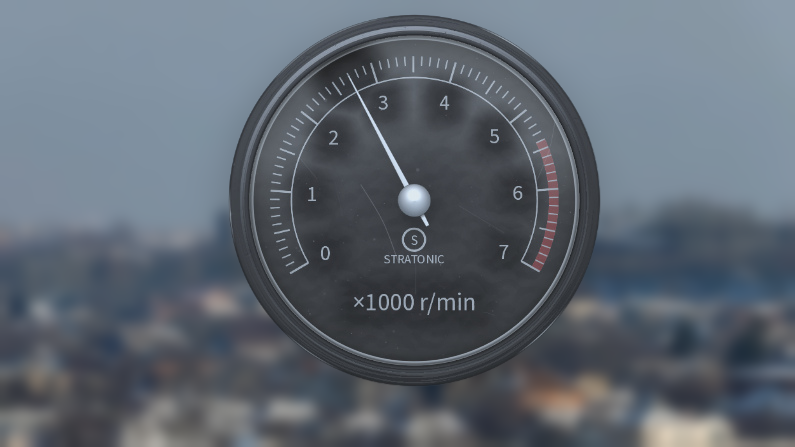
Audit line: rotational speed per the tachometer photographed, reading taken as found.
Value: 2700 rpm
